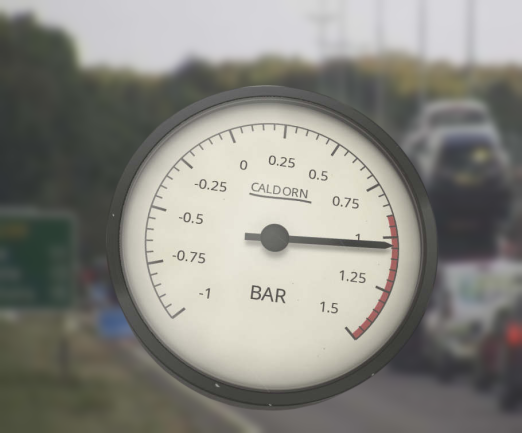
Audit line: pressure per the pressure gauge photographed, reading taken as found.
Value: 1.05 bar
